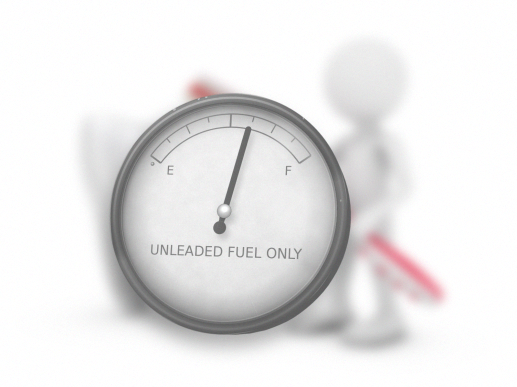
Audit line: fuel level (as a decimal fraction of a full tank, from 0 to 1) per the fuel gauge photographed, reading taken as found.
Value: 0.625
